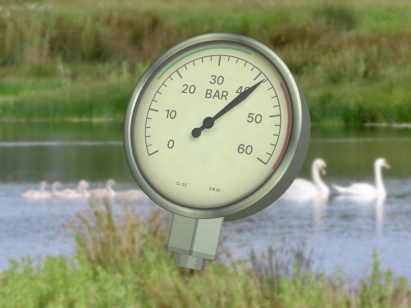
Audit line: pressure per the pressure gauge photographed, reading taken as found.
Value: 42 bar
